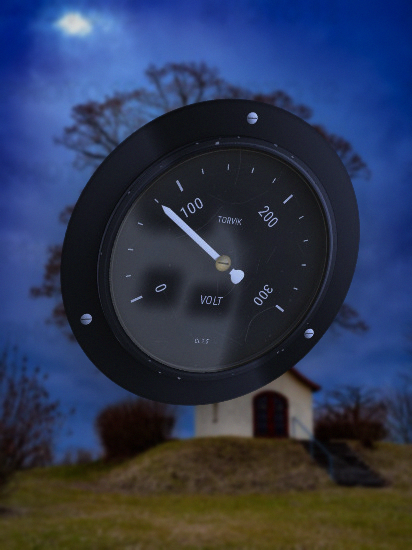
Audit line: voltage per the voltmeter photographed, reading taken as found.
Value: 80 V
